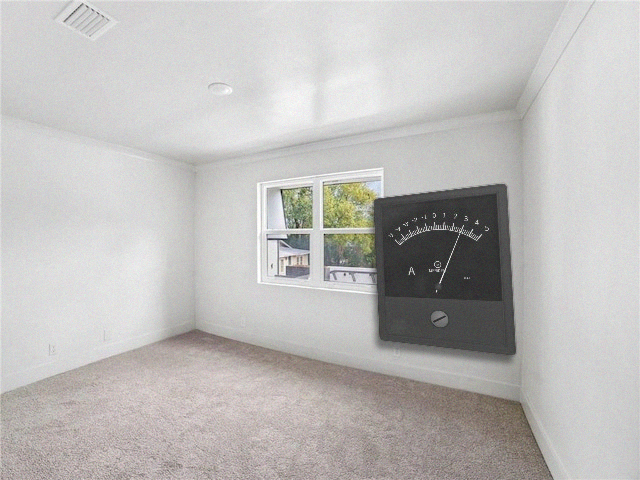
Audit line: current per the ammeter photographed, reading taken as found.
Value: 3 A
